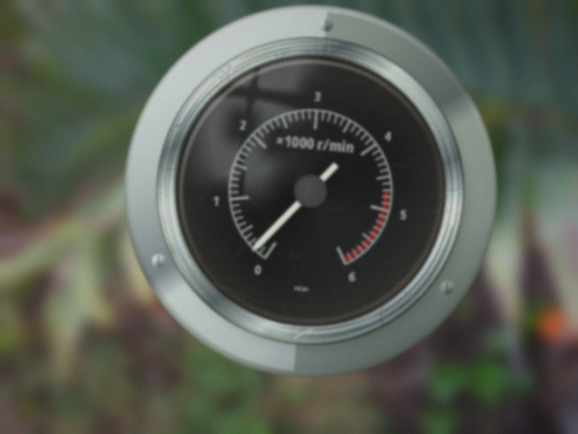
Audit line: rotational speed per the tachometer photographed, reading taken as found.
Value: 200 rpm
